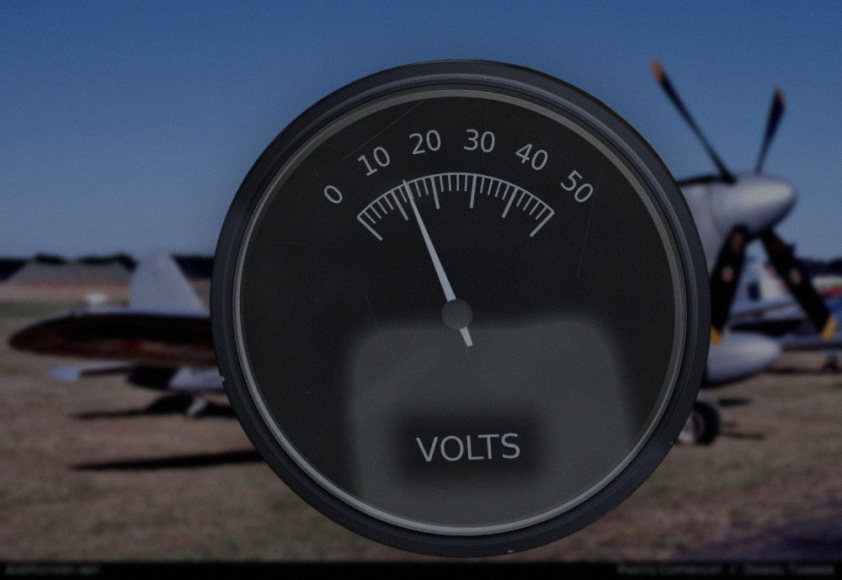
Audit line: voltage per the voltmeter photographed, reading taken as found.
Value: 14 V
